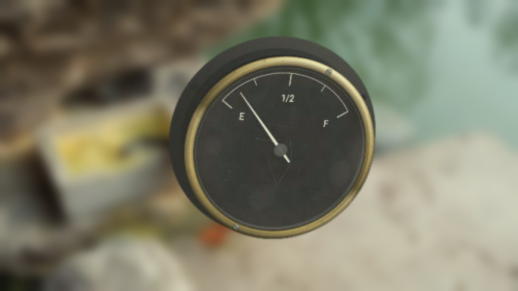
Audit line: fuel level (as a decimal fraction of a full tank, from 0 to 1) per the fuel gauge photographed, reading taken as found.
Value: 0.125
